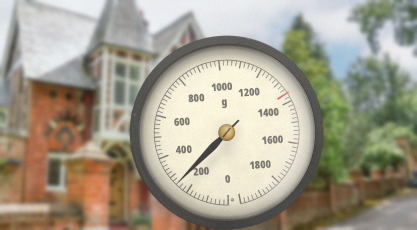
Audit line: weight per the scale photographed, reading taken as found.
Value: 260 g
